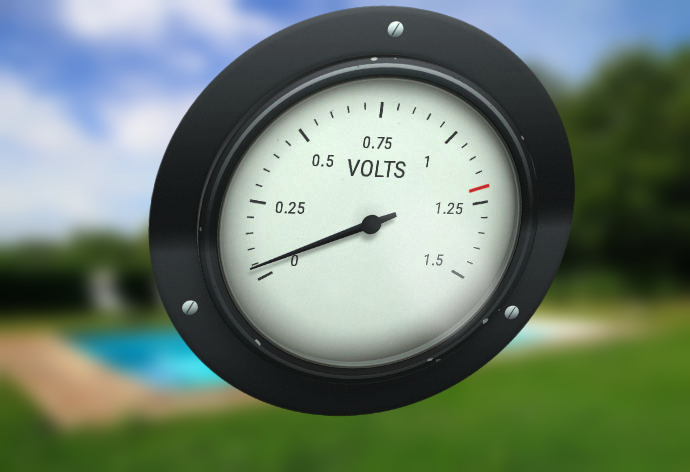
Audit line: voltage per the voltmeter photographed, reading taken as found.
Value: 0.05 V
